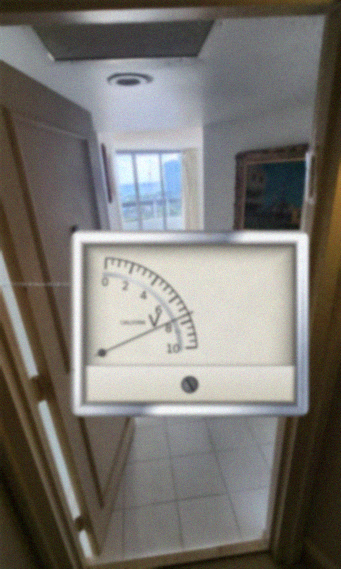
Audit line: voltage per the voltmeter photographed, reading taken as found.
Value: 7.5 V
